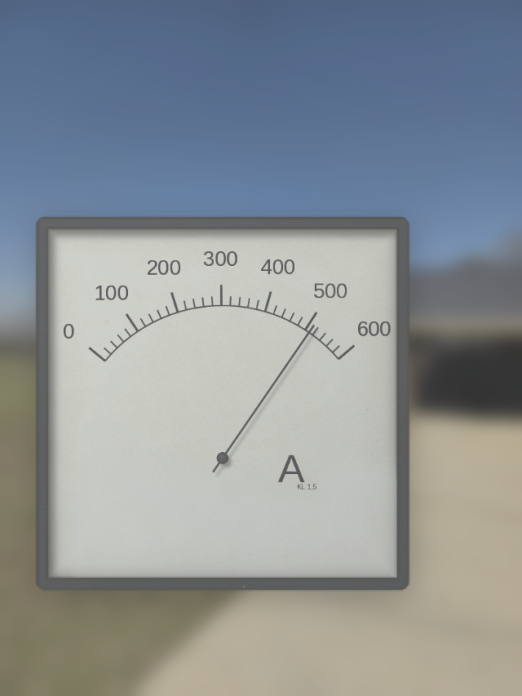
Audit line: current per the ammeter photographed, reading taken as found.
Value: 510 A
